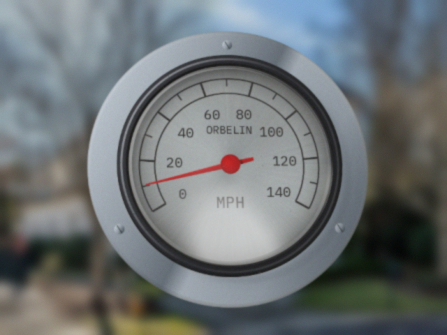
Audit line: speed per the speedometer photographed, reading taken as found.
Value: 10 mph
